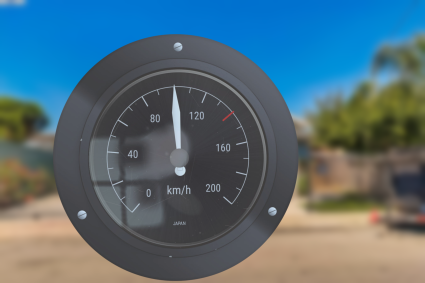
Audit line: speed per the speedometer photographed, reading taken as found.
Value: 100 km/h
